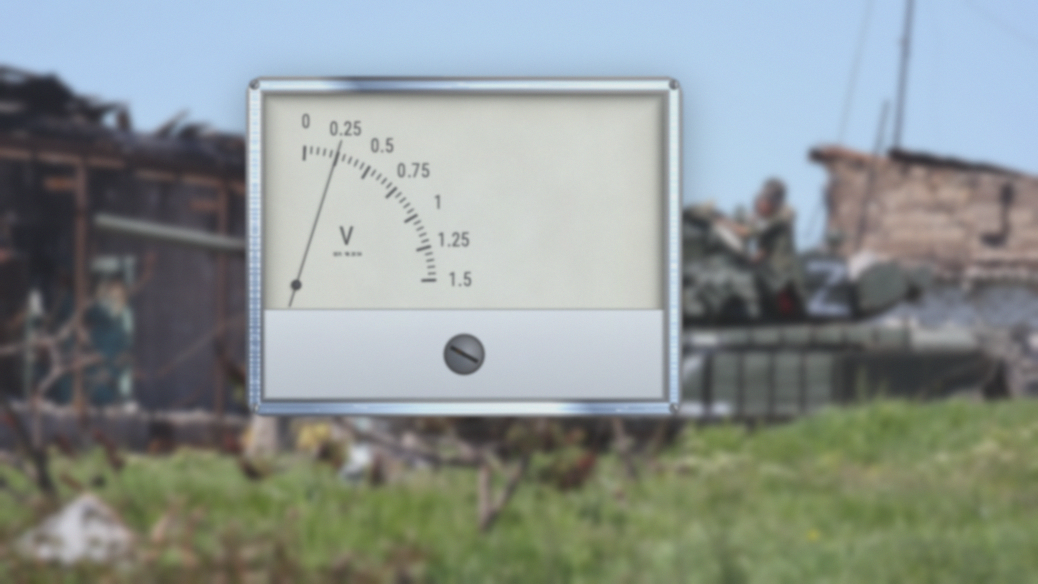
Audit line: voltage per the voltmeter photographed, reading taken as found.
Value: 0.25 V
